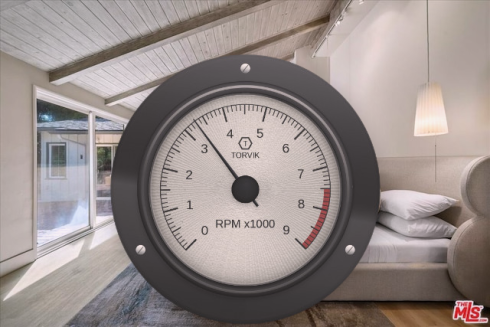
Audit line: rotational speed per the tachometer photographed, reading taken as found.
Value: 3300 rpm
